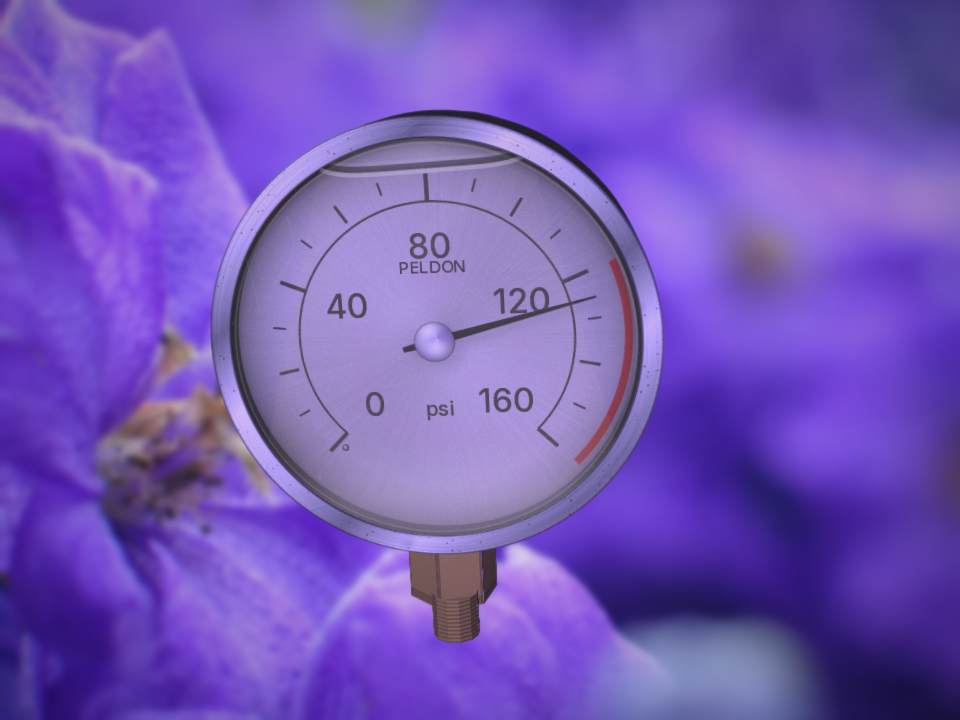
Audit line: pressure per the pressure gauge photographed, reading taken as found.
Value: 125 psi
